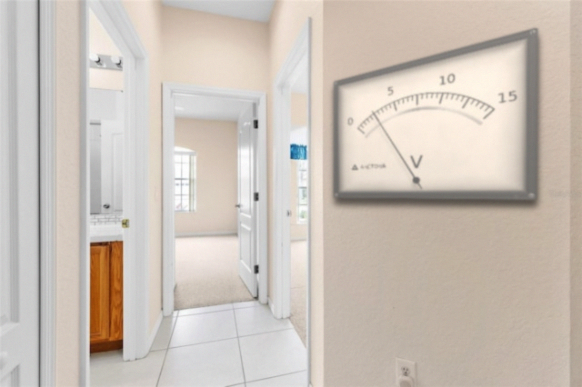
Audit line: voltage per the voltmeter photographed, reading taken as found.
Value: 2.5 V
